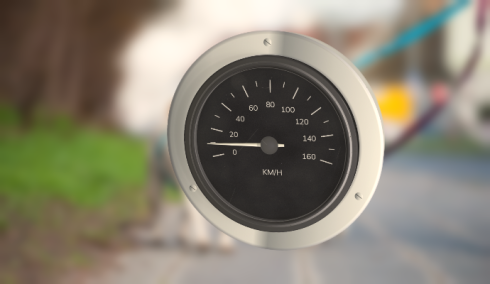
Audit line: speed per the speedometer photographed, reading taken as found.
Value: 10 km/h
